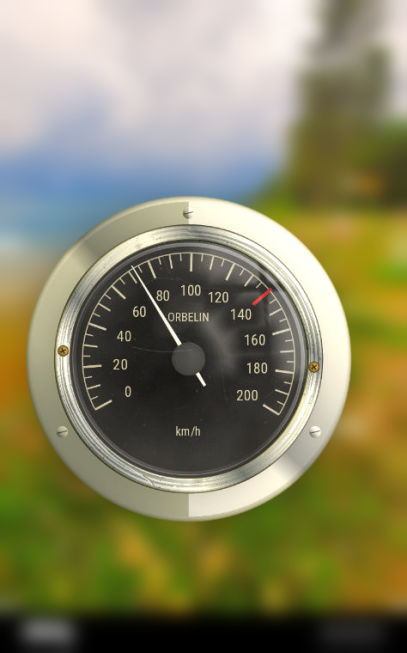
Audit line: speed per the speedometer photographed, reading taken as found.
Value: 72.5 km/h
